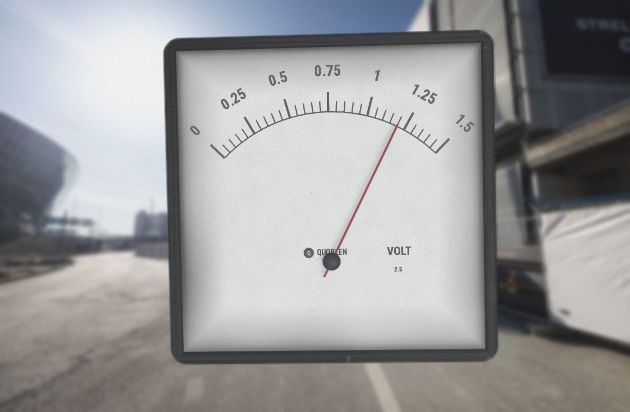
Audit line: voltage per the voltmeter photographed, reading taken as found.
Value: 1.2 V
